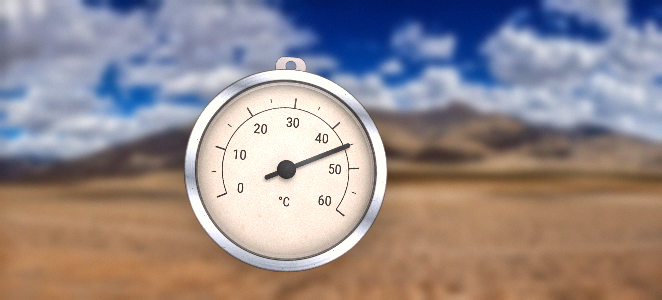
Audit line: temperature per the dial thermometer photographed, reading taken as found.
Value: 45 °C
